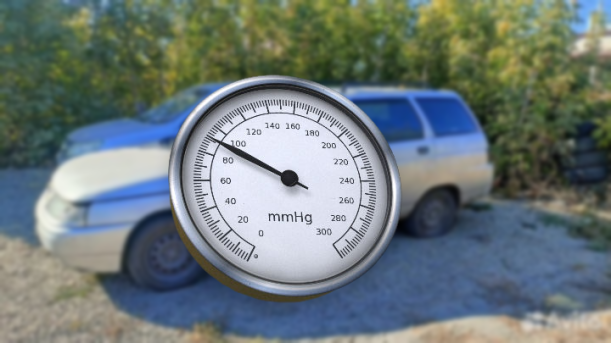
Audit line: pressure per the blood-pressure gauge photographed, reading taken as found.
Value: 90 mmHg
